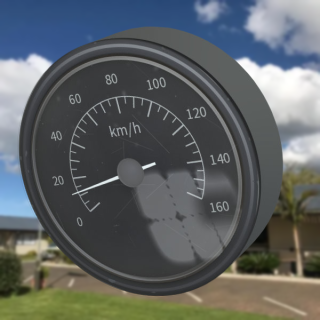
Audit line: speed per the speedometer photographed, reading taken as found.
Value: 12.5 km/h
